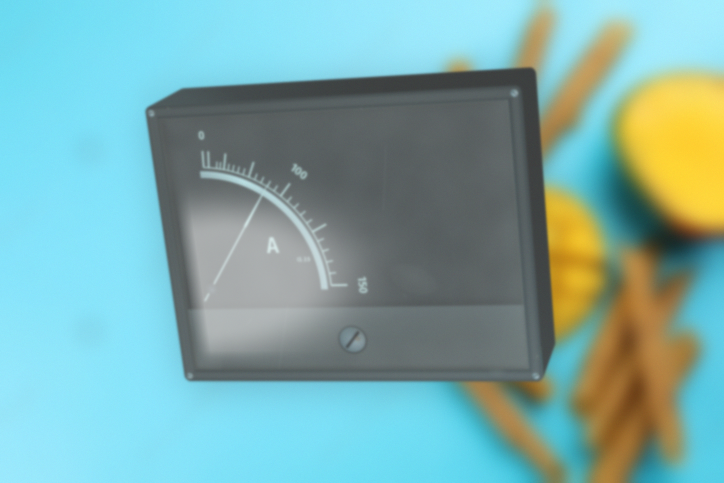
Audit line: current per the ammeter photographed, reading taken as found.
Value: 90 A
